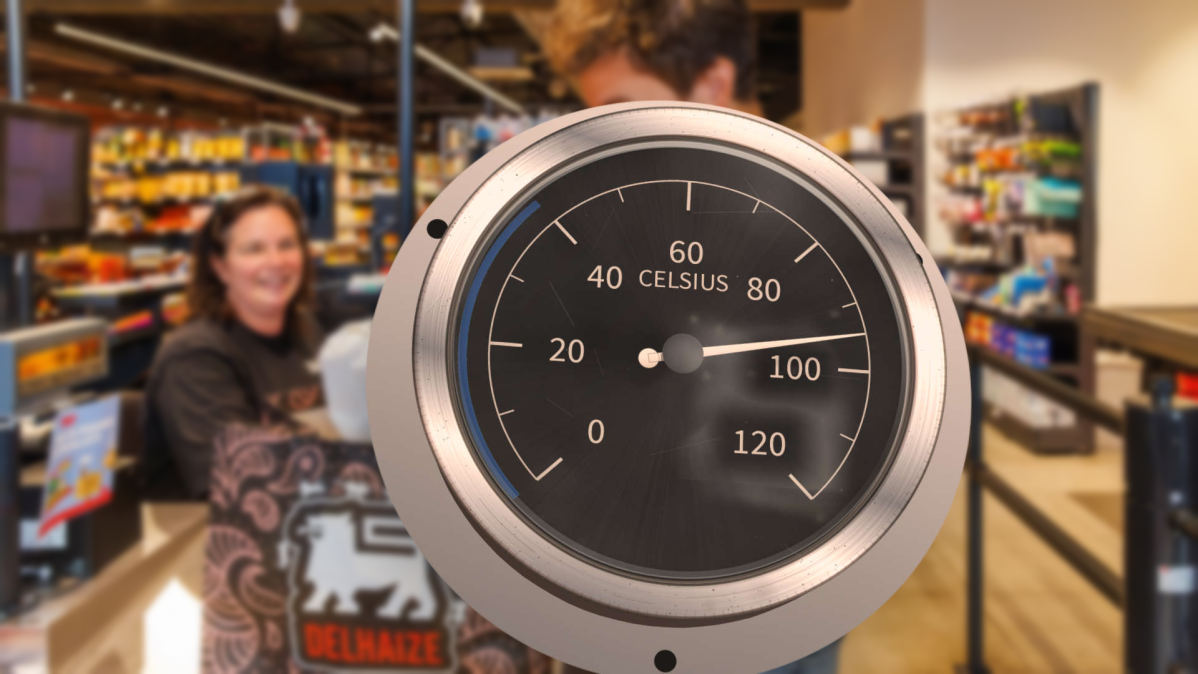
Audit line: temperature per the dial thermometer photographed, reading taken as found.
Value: 95 °C
